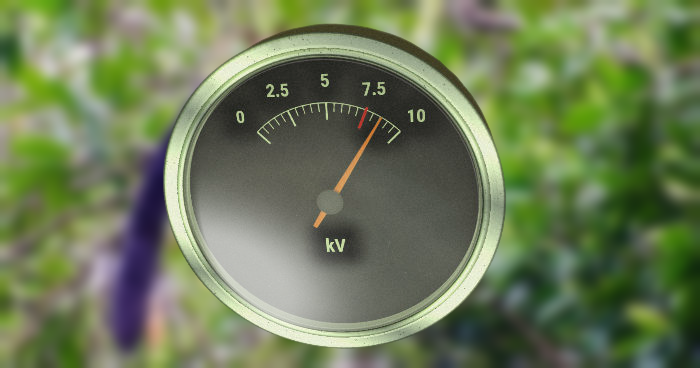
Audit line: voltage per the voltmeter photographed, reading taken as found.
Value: 8.5 kV
